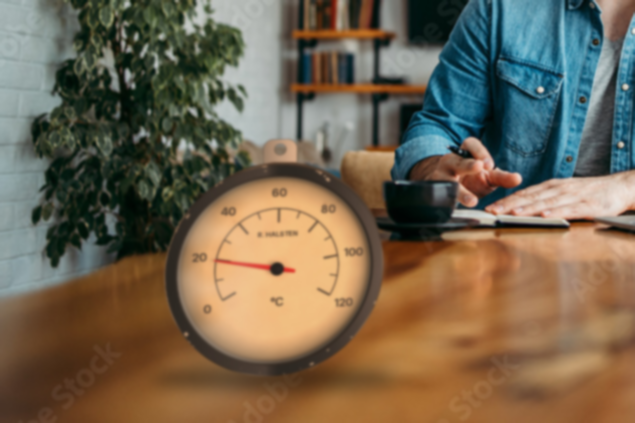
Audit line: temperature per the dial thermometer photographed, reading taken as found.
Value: 20 °C
